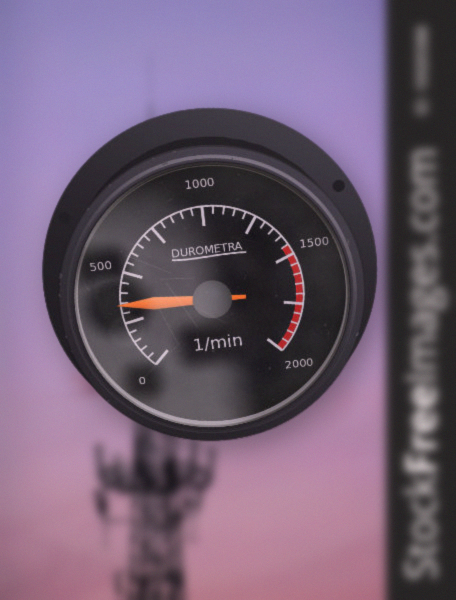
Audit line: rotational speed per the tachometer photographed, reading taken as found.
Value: 350 rpm
